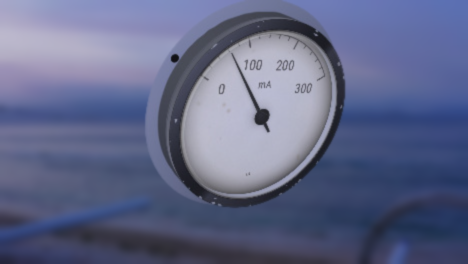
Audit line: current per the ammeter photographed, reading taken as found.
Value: 60 mA
